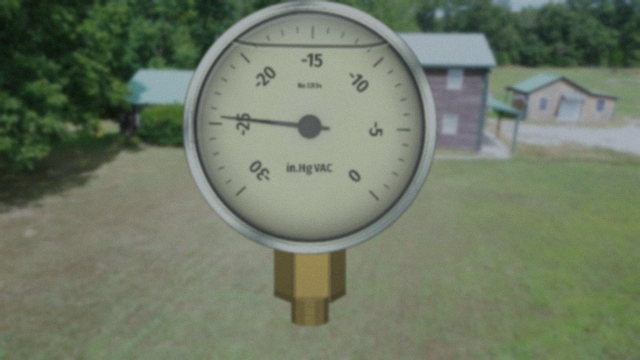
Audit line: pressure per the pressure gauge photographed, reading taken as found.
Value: -24.5 inHg
